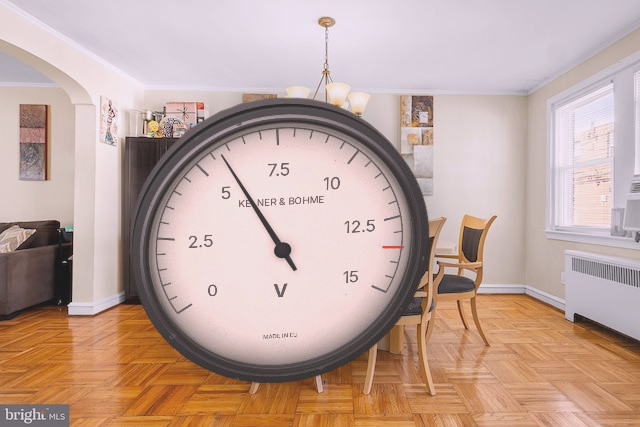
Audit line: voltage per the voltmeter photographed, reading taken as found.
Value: 5.75 V
